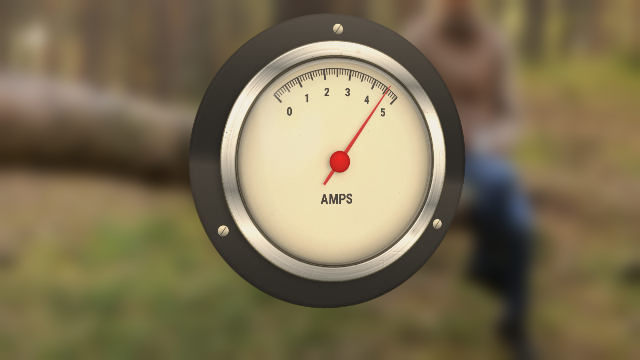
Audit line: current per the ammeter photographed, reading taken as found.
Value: 4.5 A
